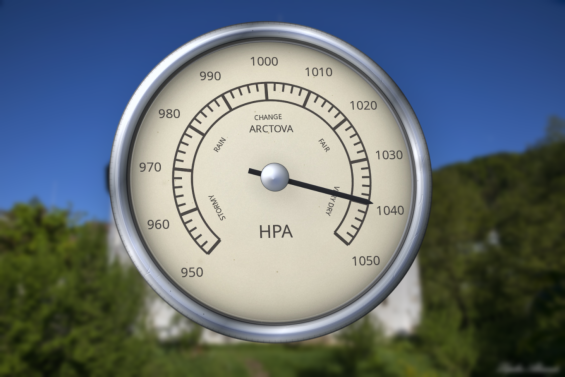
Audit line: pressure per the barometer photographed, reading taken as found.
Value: 1040 hPa
